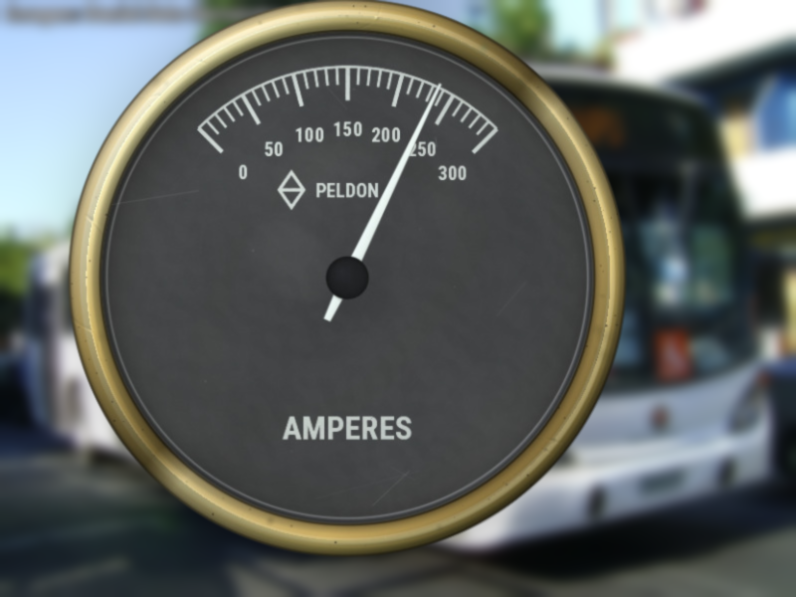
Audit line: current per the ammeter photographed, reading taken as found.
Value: 235 A
